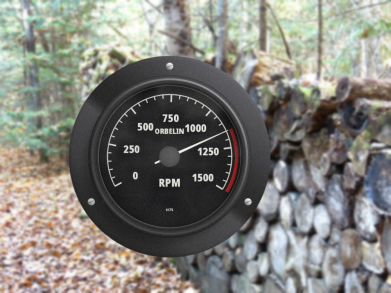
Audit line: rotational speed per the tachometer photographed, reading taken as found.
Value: 1150 rpm
